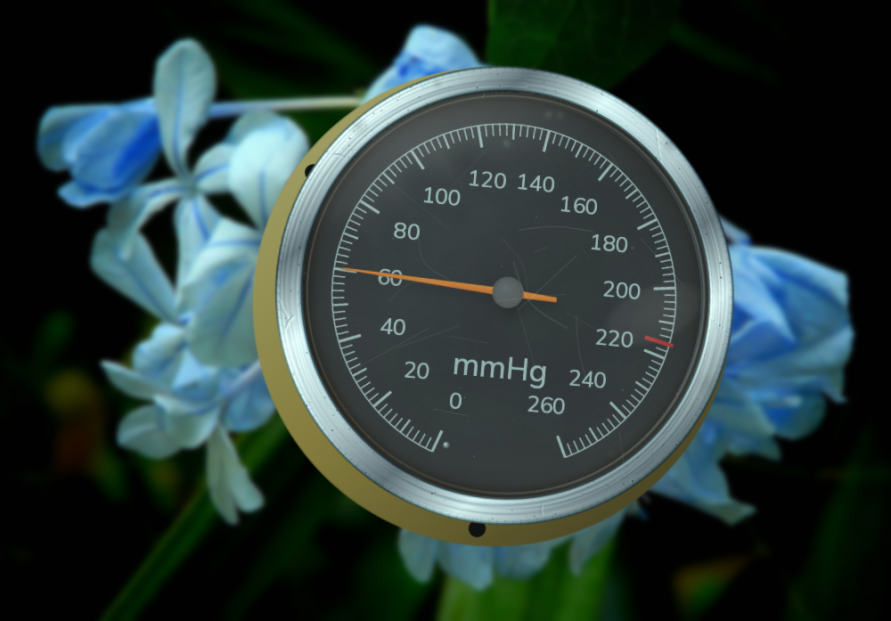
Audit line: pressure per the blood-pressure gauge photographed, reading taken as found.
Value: 60 mmHg
